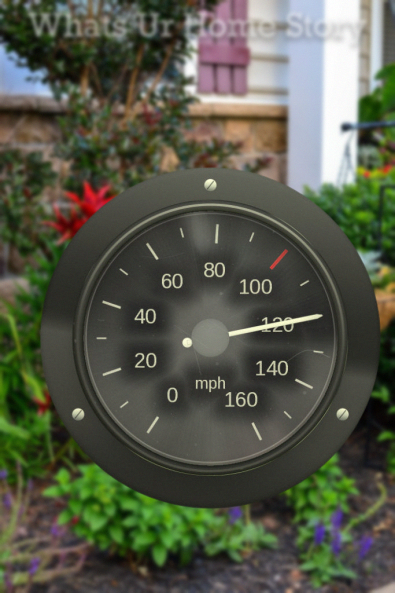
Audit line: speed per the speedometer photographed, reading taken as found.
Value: 120 mph
